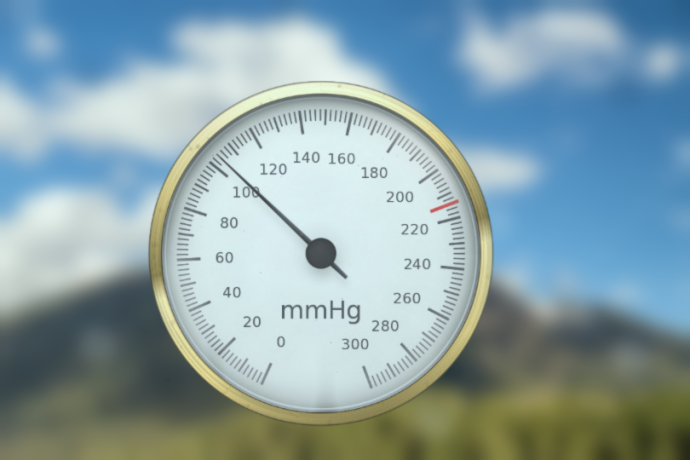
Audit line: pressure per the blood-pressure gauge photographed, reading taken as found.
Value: 104 mmHg
